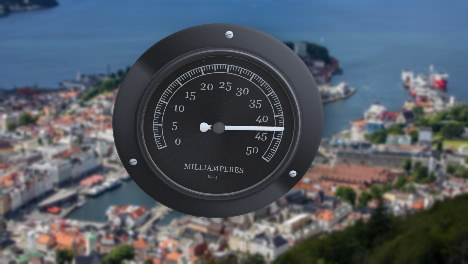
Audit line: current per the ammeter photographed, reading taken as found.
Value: 42.5 mA
